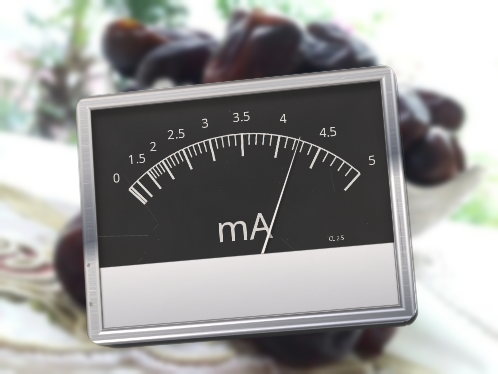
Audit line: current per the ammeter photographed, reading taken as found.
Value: 4.25 mA
